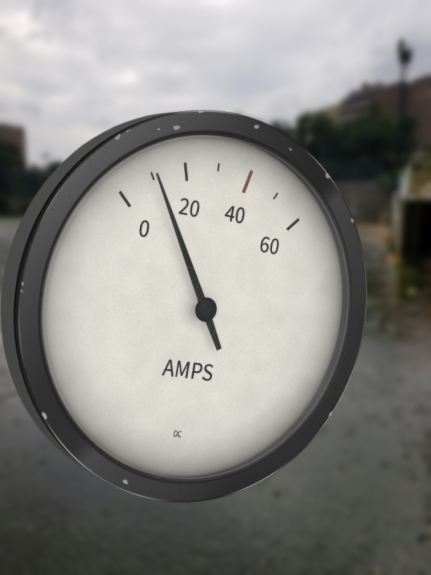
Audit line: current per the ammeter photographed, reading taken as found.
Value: 10 A
